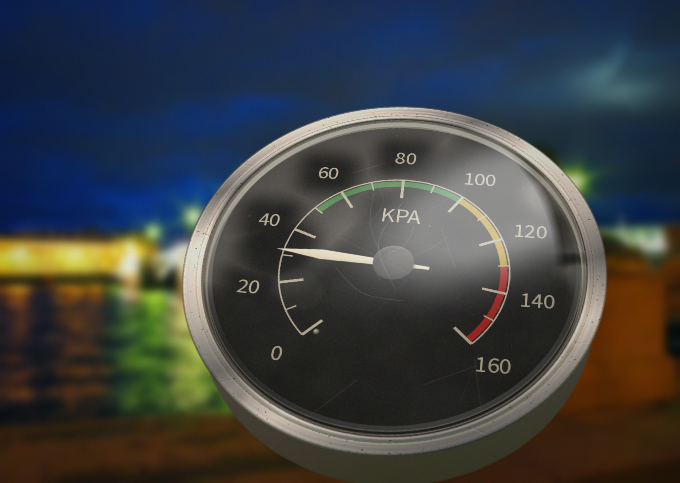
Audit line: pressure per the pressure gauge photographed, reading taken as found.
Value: 30 kPa
